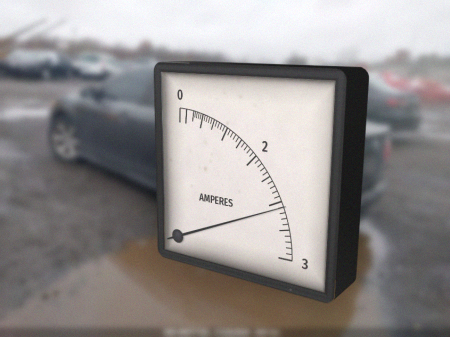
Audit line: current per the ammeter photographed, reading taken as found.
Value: 2.55 A
